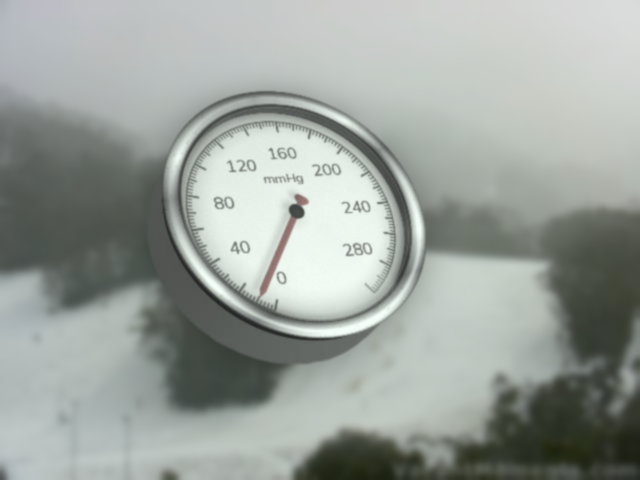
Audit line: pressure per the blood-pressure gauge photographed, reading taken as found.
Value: 10 mmHg
